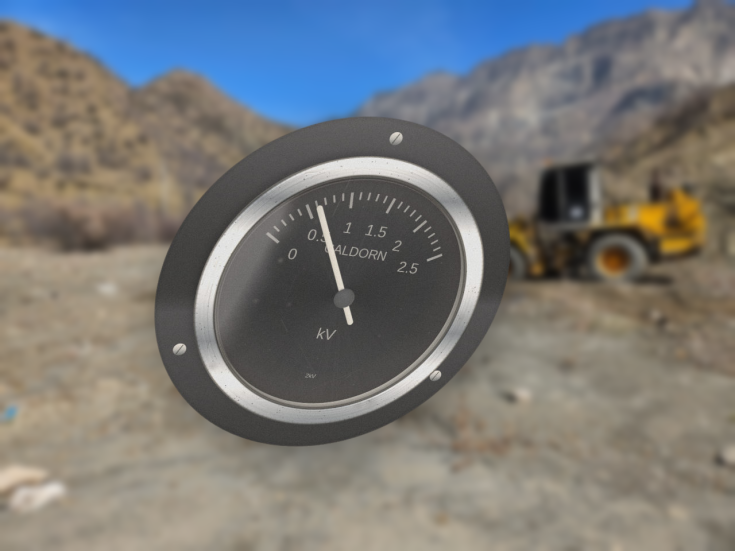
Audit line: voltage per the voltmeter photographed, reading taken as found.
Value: 0.6 kV
